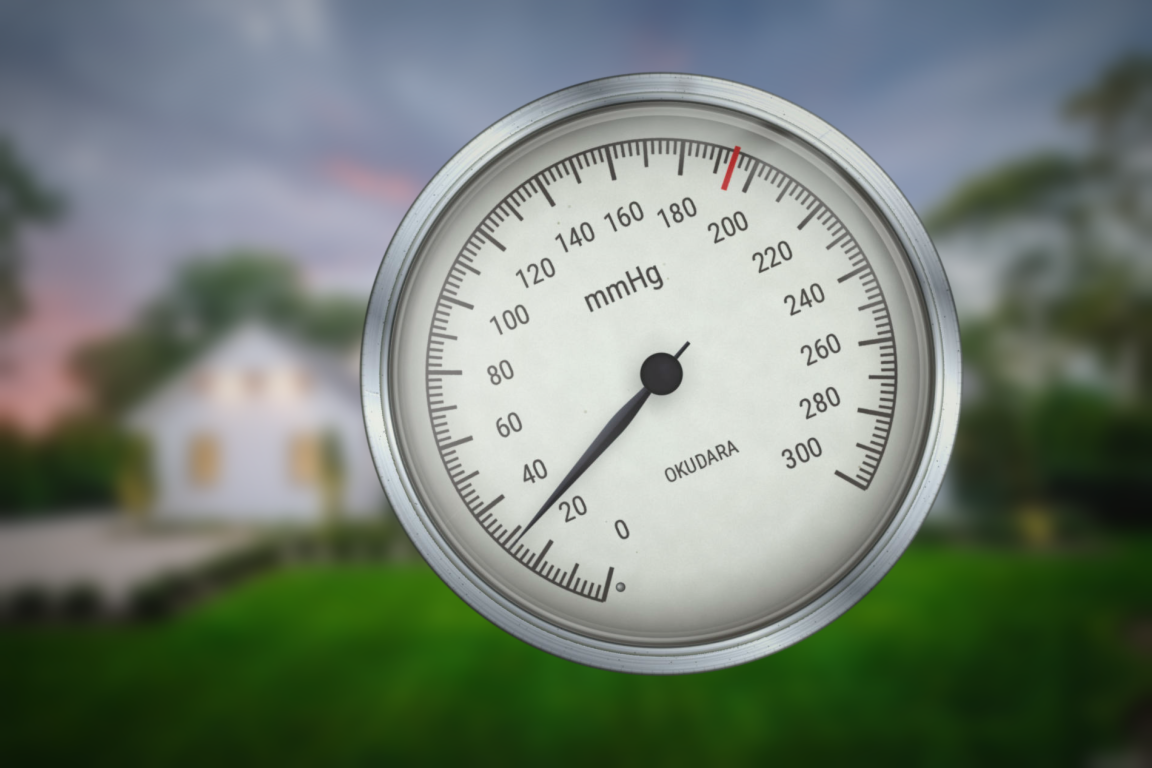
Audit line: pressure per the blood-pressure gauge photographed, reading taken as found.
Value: 28 mmHg
